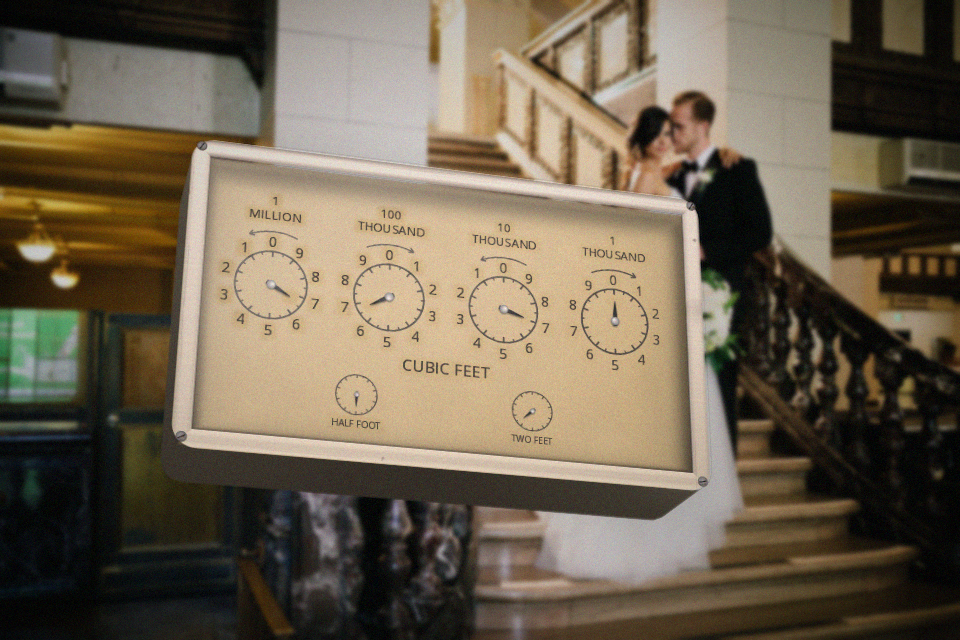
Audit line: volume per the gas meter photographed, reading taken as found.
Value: 667000 ft³
